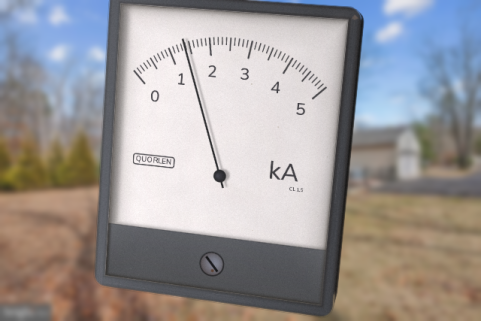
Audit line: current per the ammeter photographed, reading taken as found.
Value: 1.4 kA
